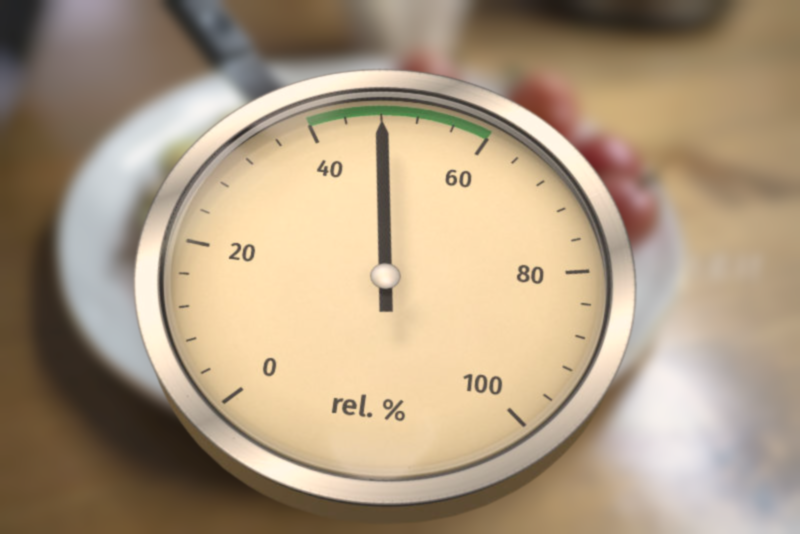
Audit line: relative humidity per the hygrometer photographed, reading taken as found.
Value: 48 %
